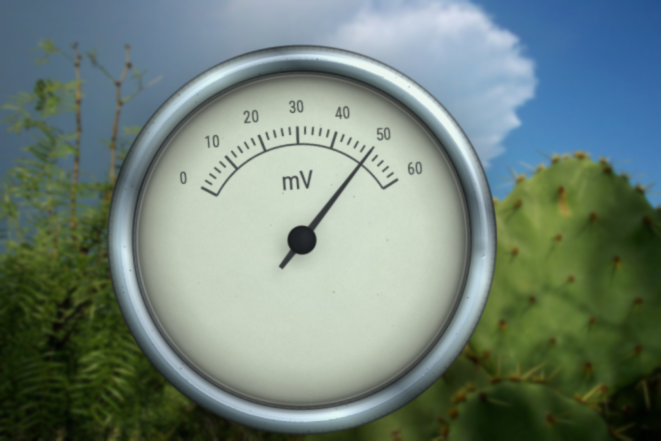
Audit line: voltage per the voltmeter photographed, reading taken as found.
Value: 50 mV
